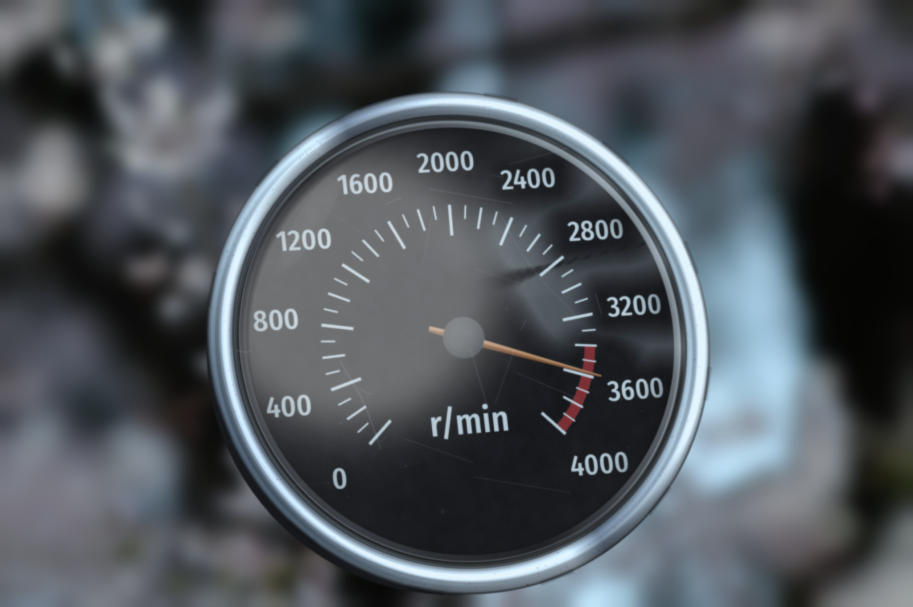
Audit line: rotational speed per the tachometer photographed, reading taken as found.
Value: 3600 rpm
